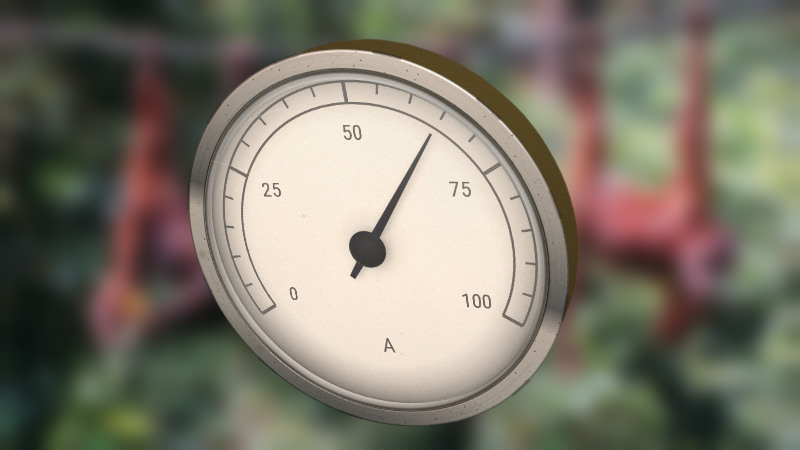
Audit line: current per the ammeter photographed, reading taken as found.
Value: 65 A
